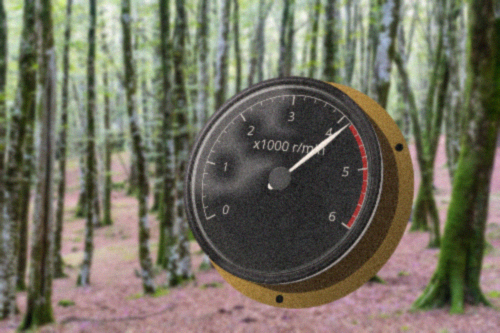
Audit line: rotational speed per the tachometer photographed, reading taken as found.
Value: 4200 rpm
